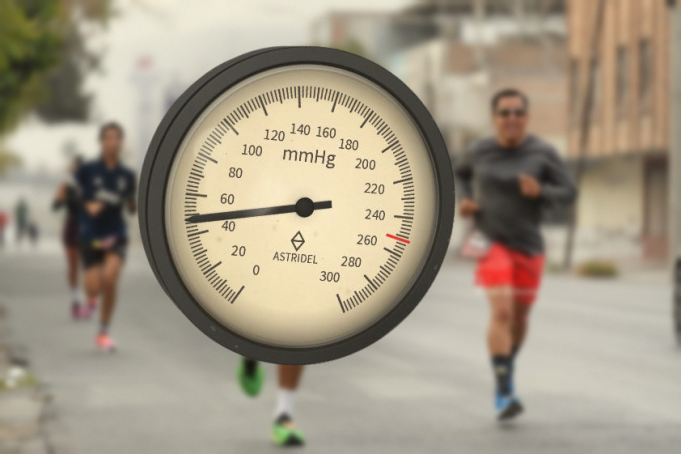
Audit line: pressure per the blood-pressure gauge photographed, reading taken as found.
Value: 48 mmHg
